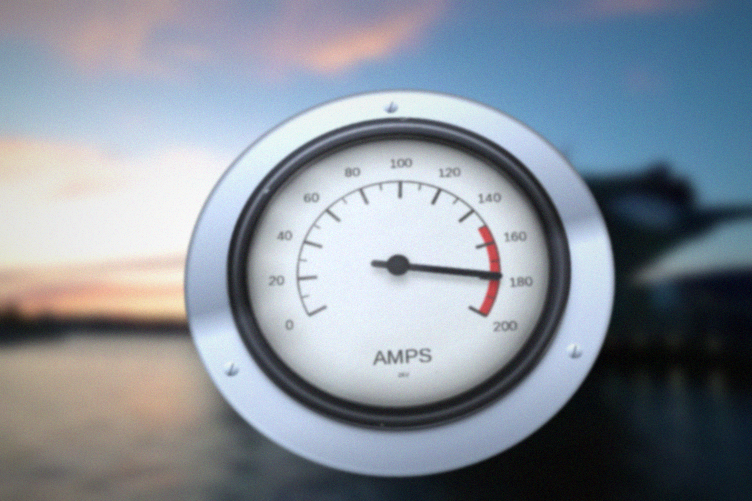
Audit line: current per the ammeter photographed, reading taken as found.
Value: 180 A
